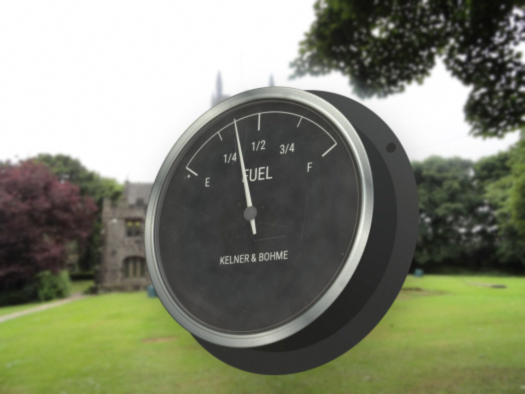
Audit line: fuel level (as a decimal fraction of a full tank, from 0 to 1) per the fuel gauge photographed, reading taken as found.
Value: 0.375
